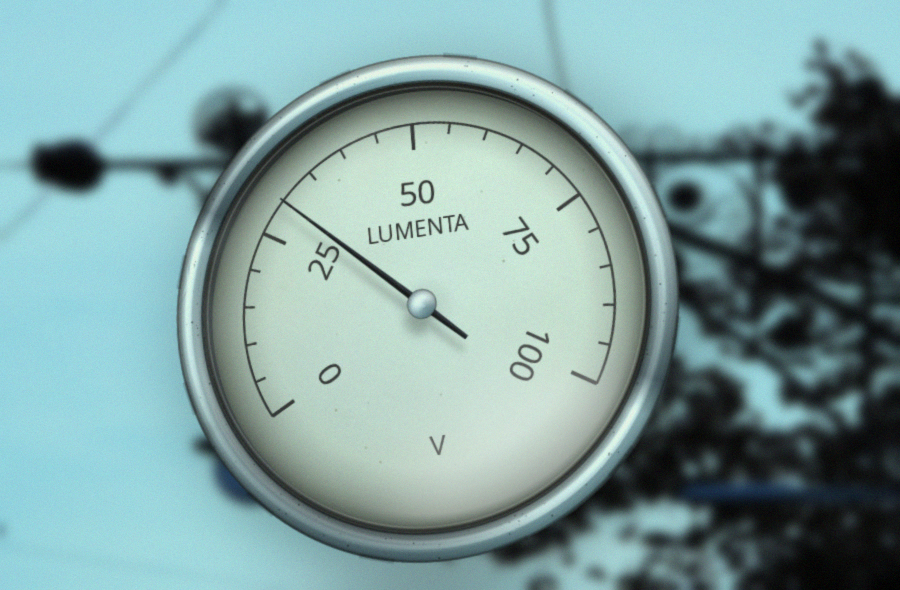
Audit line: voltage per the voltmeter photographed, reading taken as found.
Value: 30 V
